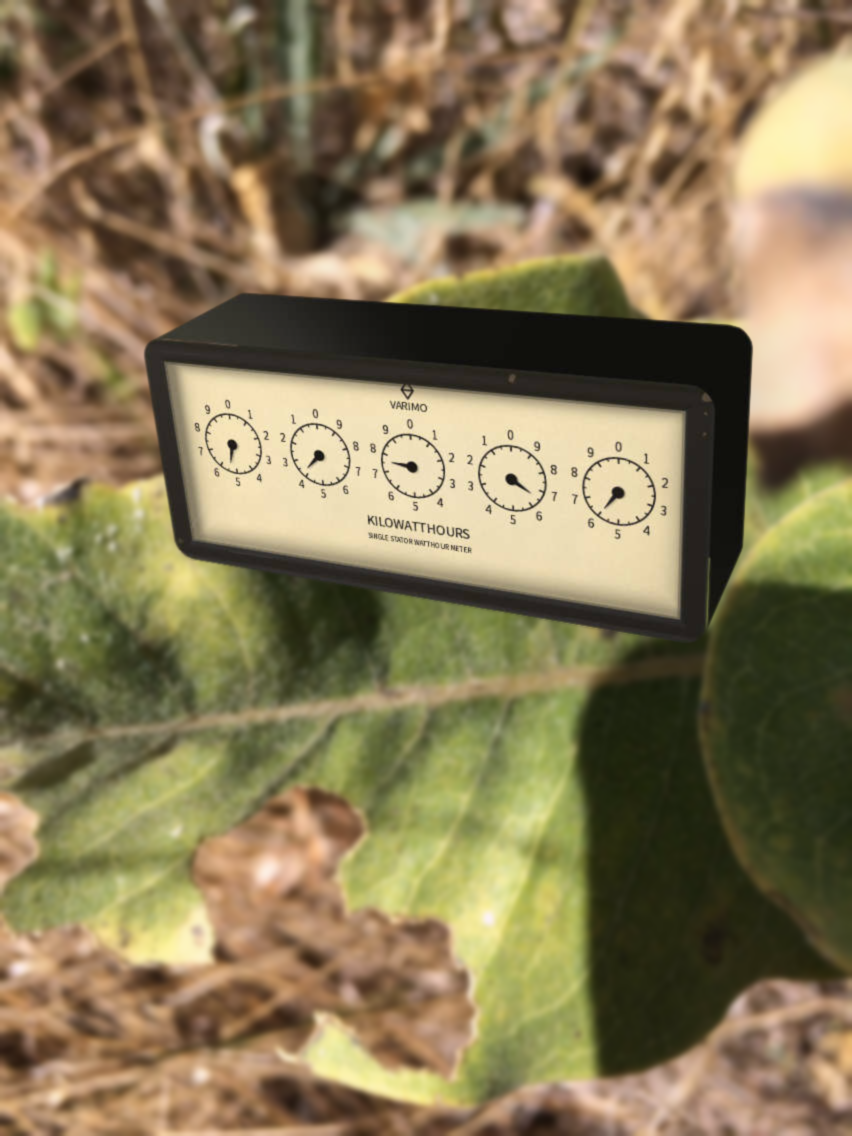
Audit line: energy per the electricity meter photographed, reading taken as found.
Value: 53766 kWh
